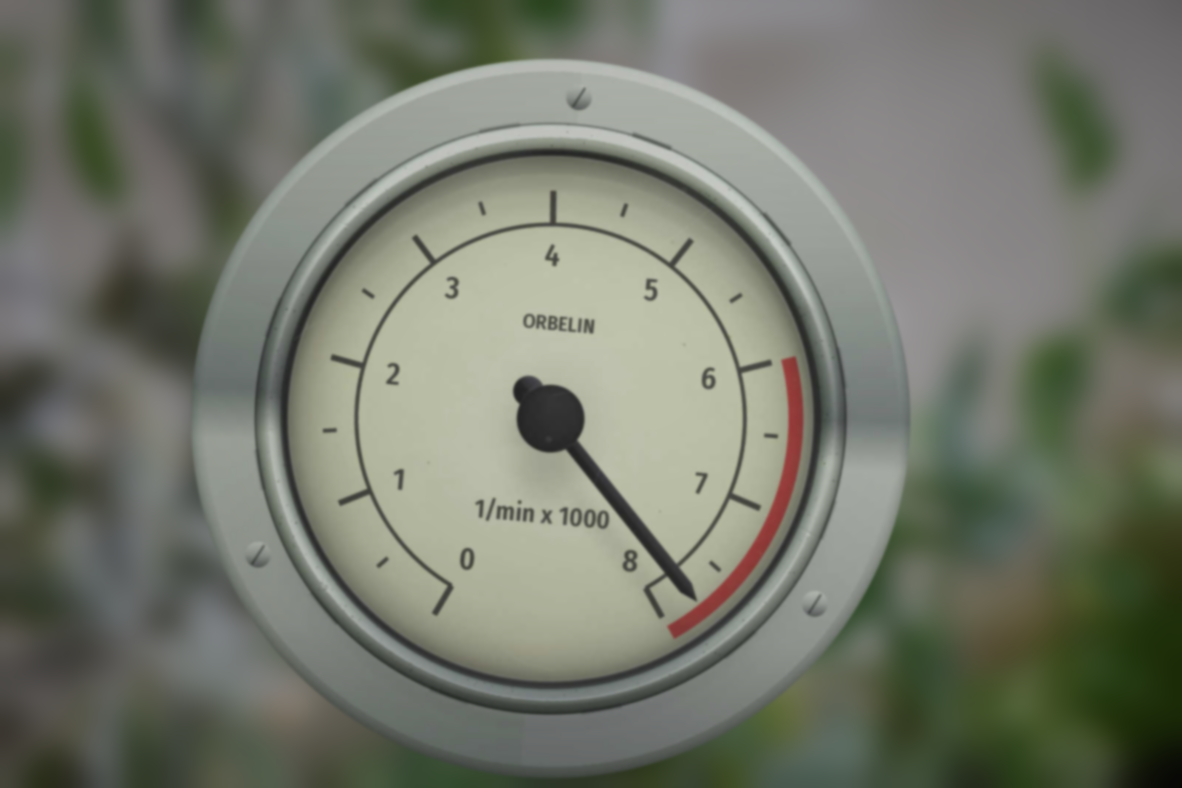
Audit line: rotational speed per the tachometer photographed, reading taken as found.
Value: 7750 rpm
